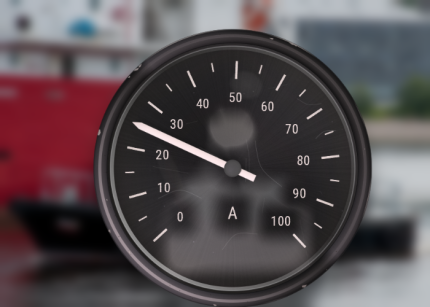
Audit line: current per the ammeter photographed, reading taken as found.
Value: 25 A
